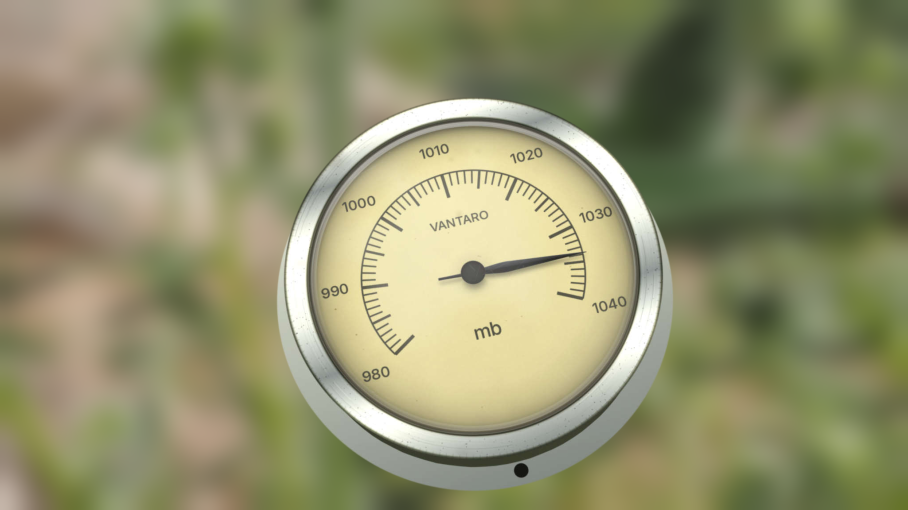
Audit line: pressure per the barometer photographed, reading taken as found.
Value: 1034 mbar
